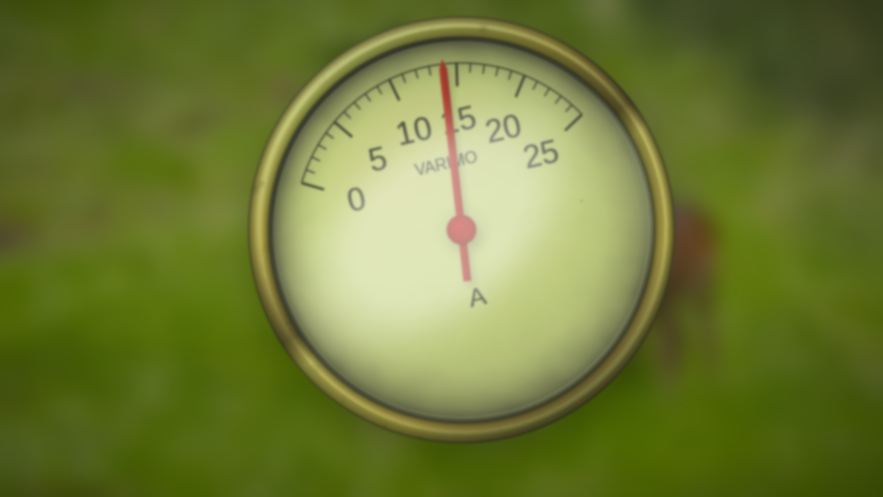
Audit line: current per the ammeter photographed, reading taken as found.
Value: 14 A
